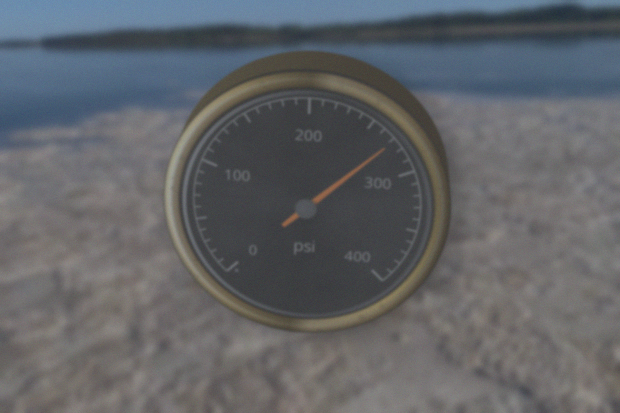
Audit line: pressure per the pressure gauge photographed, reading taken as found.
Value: 270 psi
